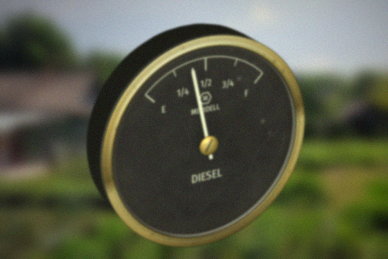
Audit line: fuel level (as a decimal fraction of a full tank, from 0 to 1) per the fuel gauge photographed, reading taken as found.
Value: 0.375
